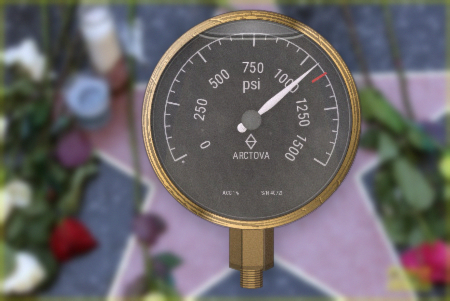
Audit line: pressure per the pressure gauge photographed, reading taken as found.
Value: 1050 psi
